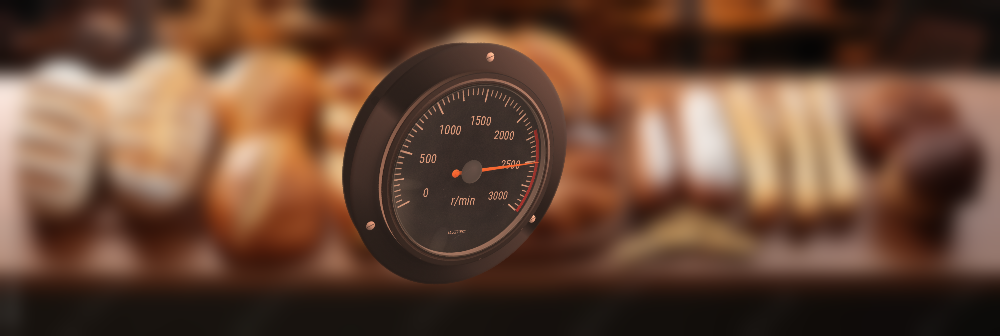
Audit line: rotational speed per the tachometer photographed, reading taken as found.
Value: 2500 rpm
